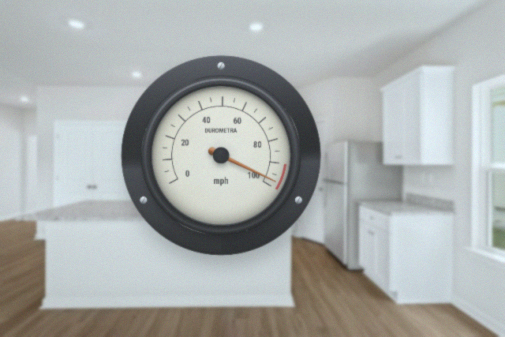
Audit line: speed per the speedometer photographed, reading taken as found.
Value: 97.5 mph
